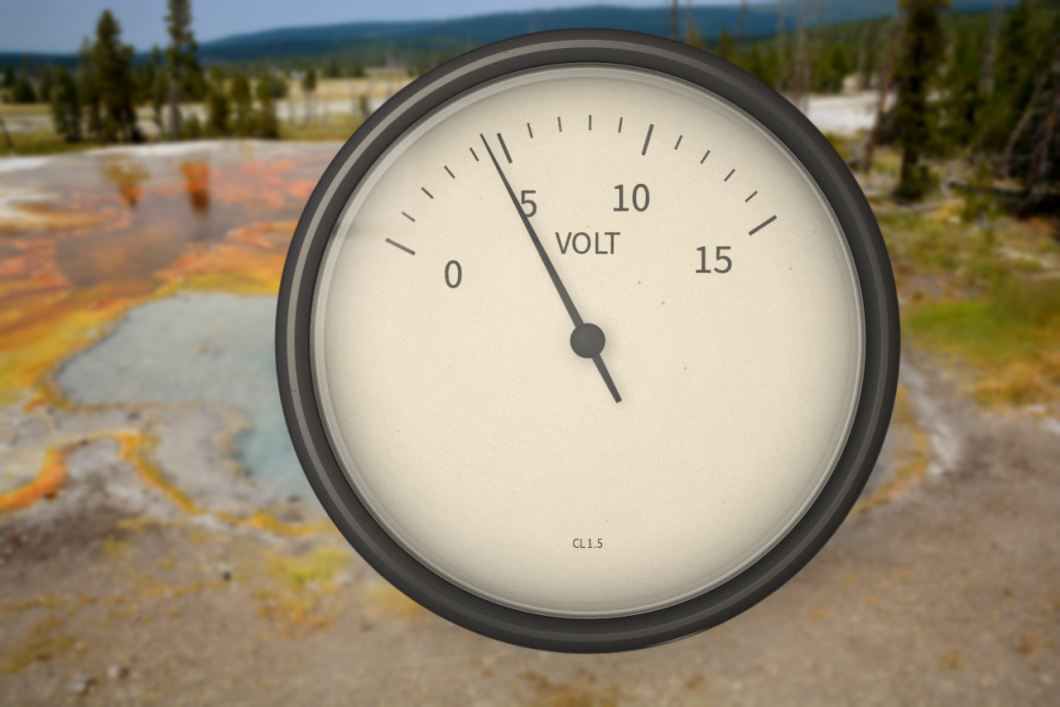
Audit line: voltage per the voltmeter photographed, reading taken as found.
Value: 4.5 V
